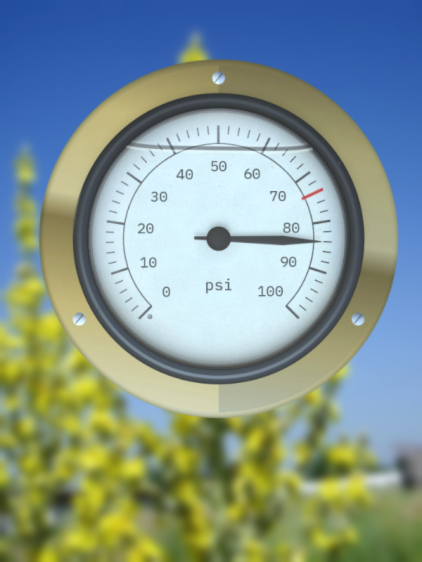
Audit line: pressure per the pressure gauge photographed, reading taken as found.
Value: 84 psi
